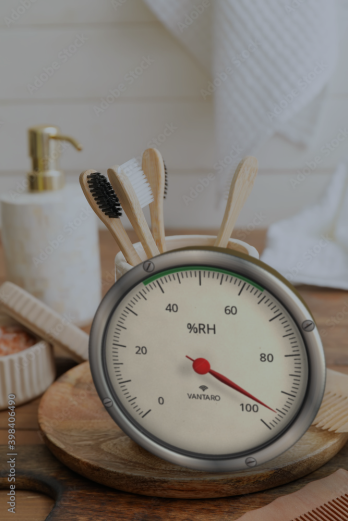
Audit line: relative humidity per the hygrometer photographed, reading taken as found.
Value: 95 %
